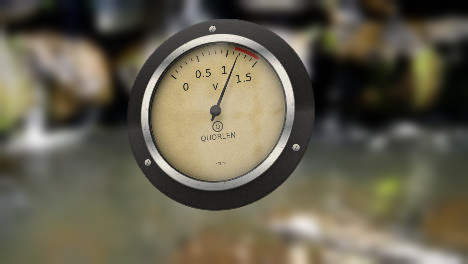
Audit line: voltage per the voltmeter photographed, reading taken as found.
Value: 1.2 V
